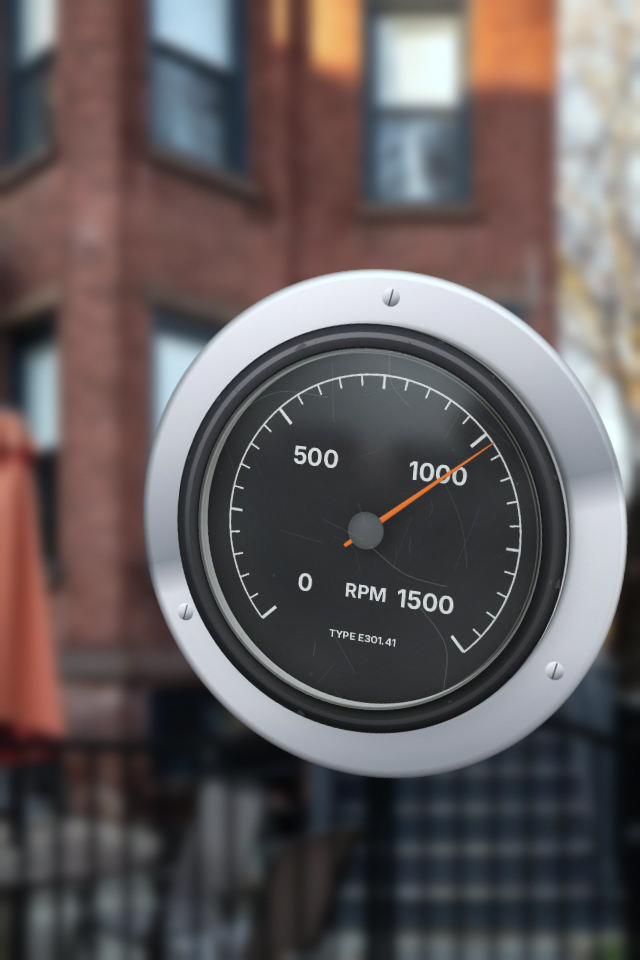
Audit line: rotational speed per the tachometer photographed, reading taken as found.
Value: 1025 rpm
